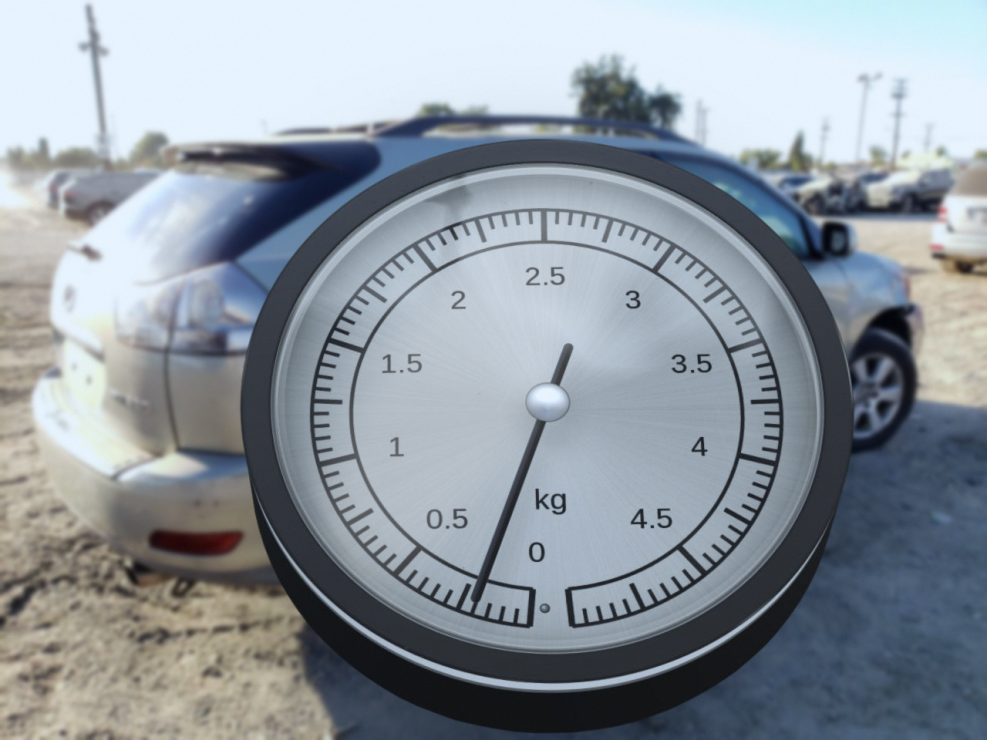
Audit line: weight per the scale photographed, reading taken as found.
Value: 0.2 kg
